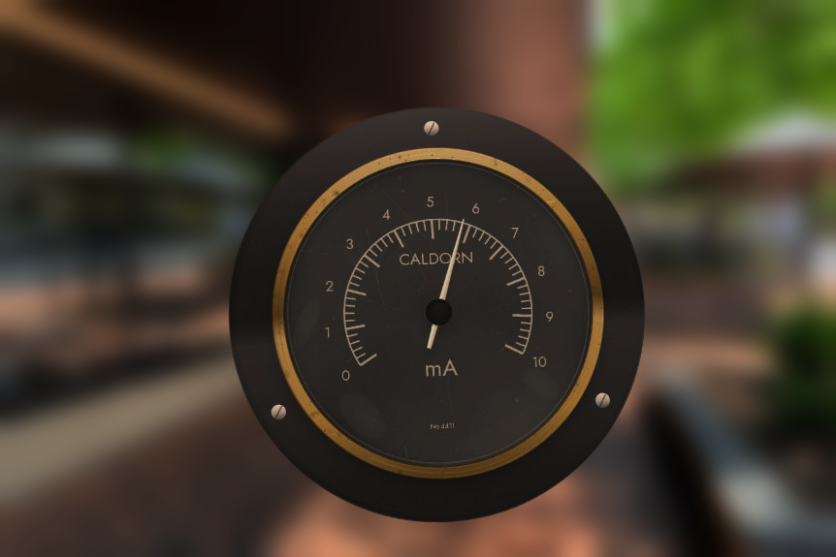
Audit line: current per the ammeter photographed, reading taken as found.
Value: 5.8 mA
